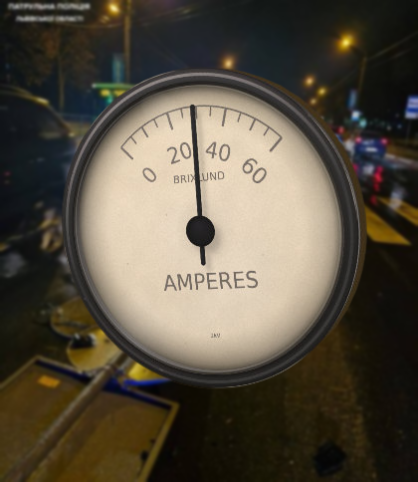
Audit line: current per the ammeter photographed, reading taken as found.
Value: 30 A
